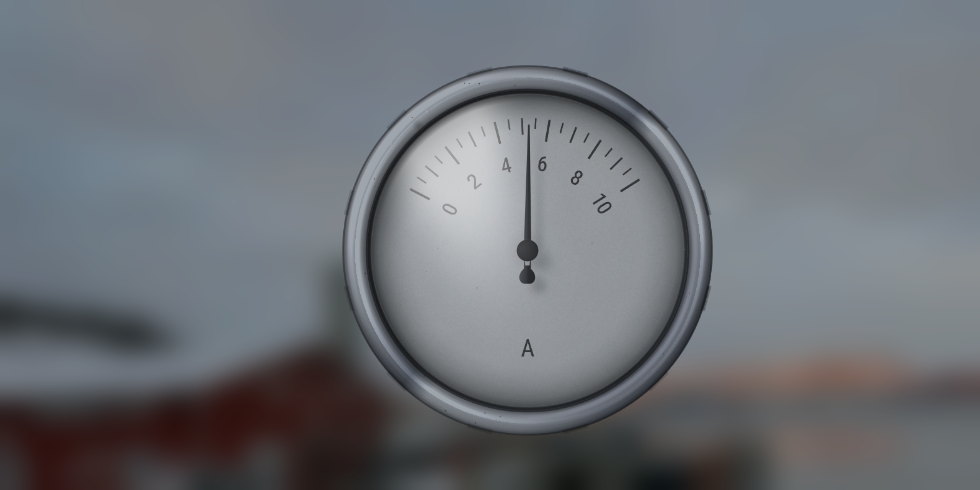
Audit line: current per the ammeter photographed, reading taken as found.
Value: 5.25 A
